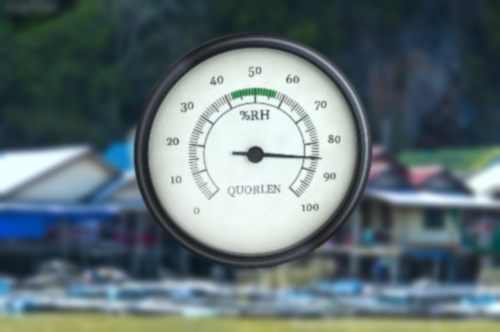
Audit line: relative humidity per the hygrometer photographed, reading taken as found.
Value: 85 %
